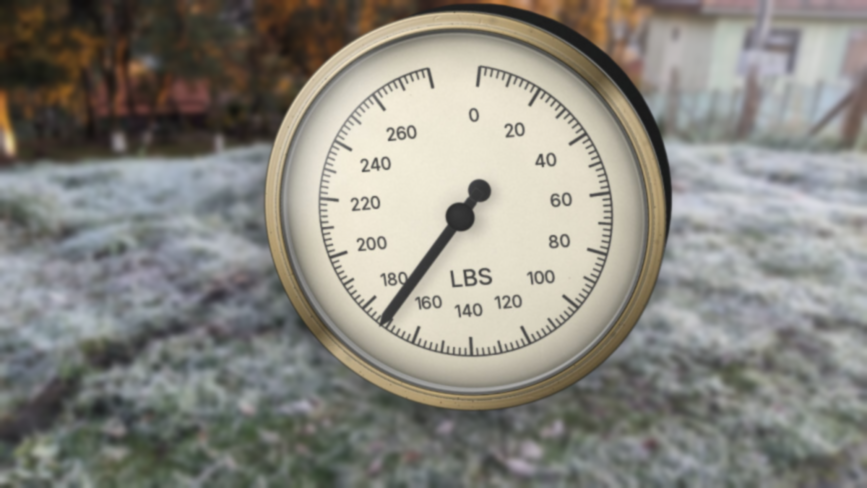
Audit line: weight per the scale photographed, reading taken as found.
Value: 172 lb
